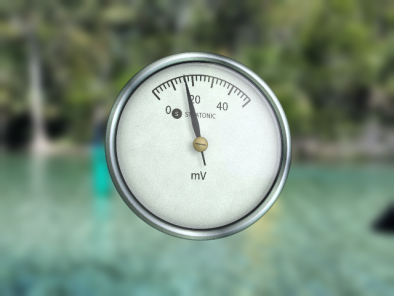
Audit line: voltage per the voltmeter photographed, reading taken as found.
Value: 16 mV
